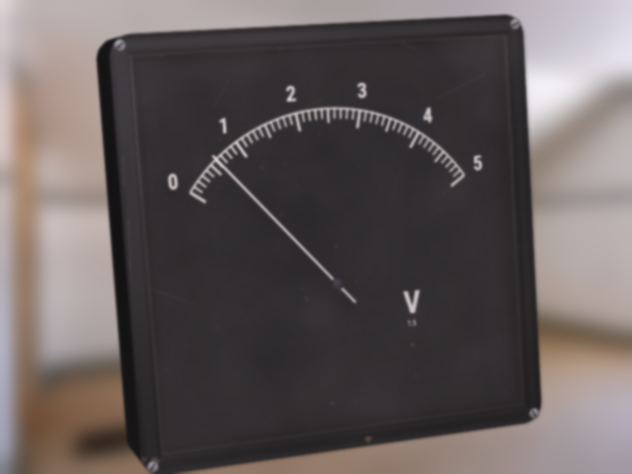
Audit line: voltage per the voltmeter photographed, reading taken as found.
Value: 0.6 V
